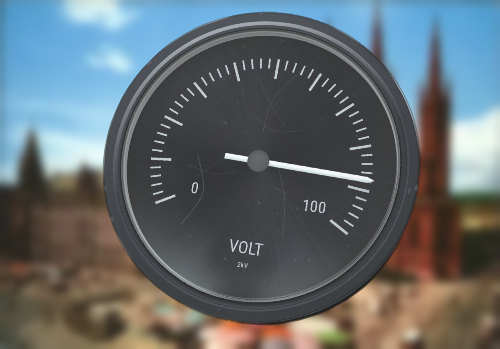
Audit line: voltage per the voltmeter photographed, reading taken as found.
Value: 88 V
